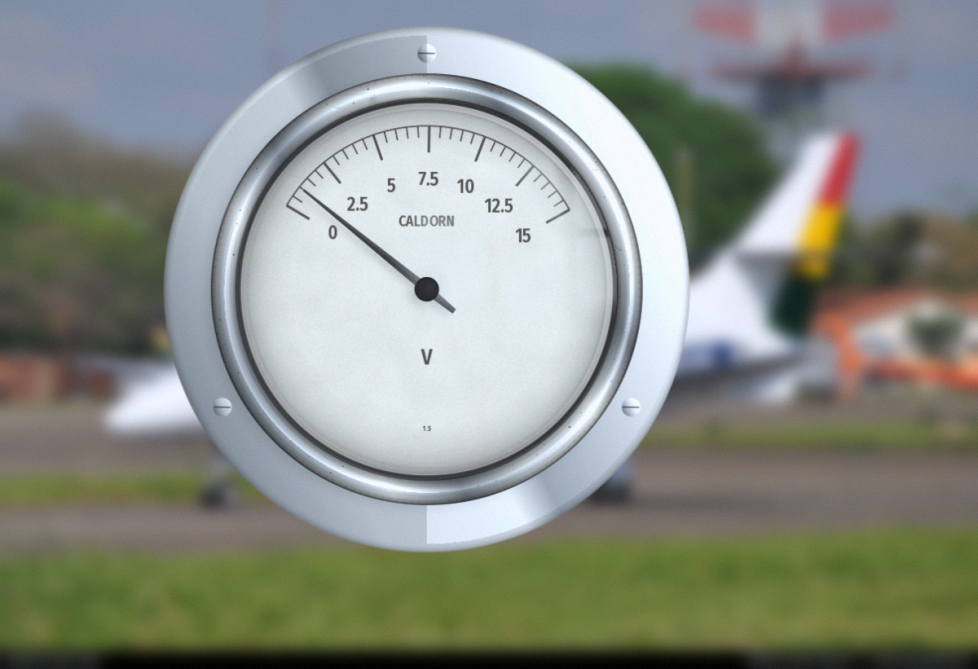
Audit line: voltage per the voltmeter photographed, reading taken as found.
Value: 1 V
